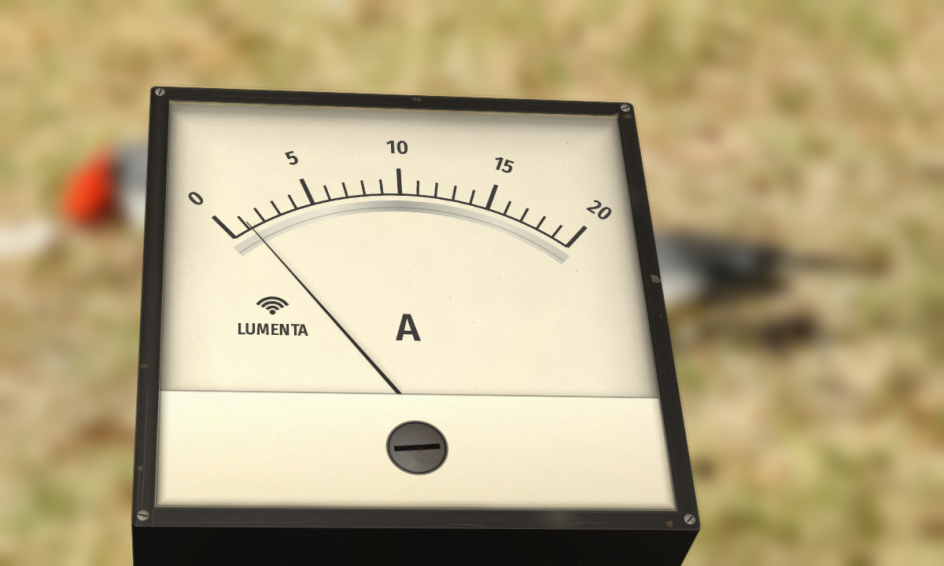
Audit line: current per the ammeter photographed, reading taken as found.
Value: 1 A
